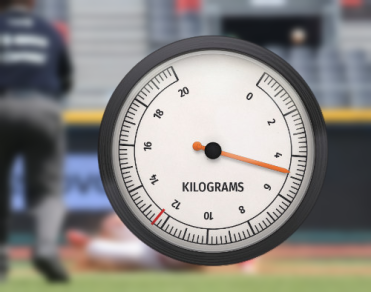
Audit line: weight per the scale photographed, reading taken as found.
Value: 4.8 kg
